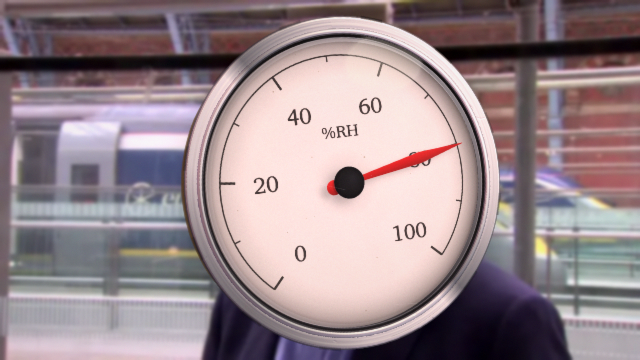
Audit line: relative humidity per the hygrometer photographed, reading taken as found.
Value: 80 %
